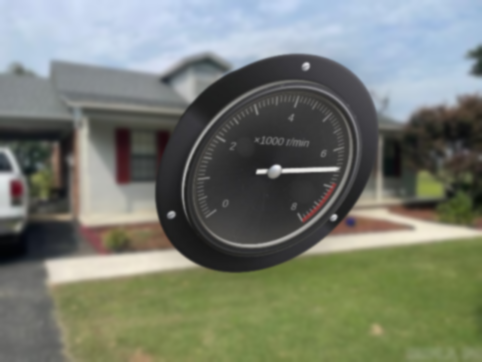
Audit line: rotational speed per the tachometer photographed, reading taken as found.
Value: 6500 rpm
